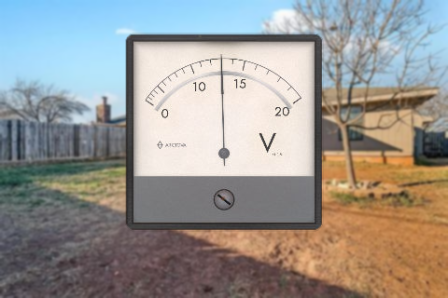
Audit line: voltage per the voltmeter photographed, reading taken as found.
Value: 13 V
